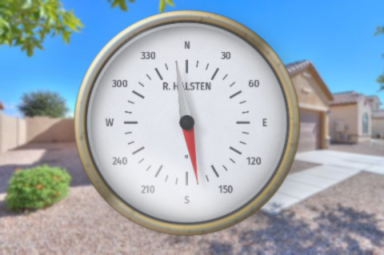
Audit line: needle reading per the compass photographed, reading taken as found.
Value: 170 °
